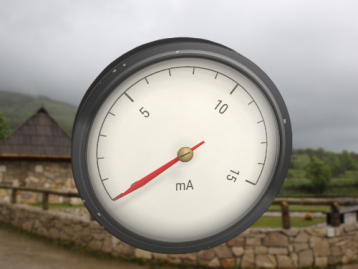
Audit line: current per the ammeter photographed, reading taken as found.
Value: 0 mA
